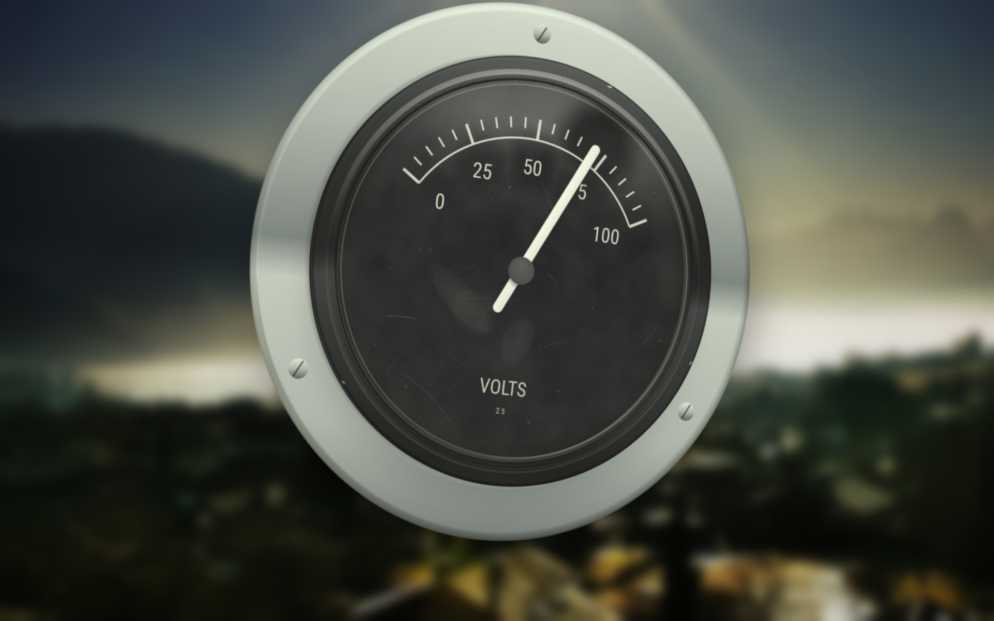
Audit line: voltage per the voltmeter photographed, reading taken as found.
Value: 70 V
